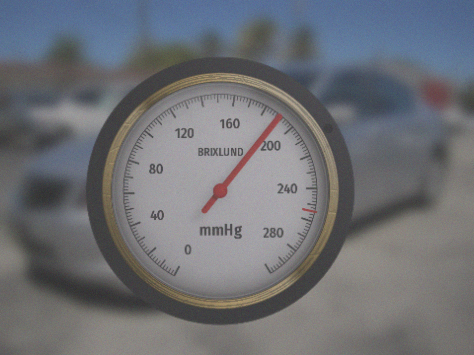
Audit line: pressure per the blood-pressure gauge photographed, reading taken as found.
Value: 190 mmHg
